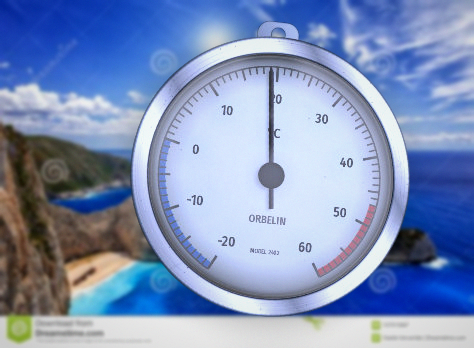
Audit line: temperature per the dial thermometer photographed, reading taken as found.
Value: 19 °C
